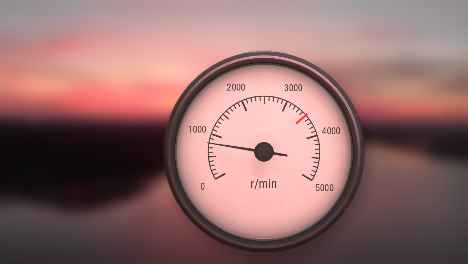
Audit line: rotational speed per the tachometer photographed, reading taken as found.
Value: 800 rpm
